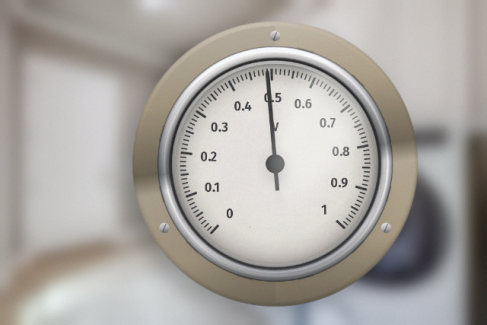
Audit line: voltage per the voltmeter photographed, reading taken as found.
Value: 0.49 V
